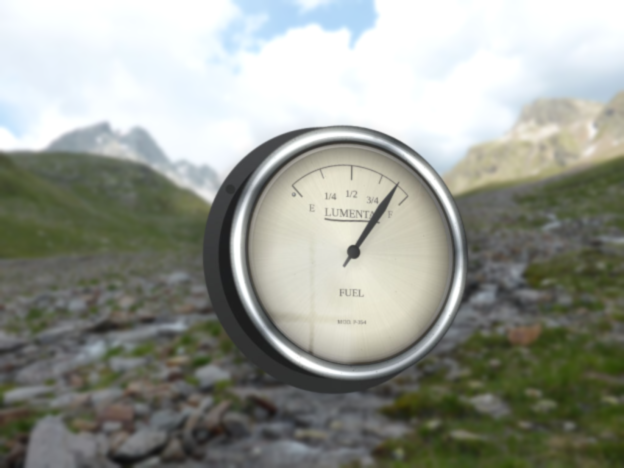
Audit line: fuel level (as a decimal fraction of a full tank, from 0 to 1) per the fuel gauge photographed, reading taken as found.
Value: 0.875
